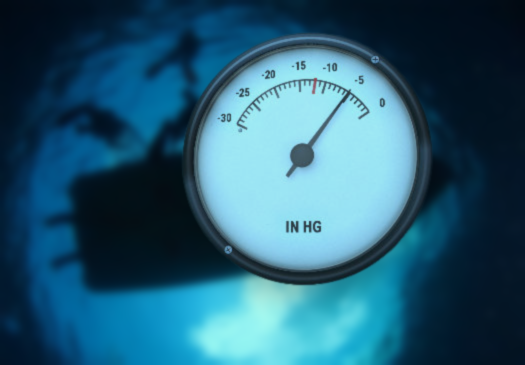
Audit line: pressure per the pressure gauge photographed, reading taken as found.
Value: -5 inHg
